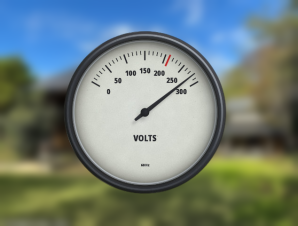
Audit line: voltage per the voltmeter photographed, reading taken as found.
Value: 280 V
